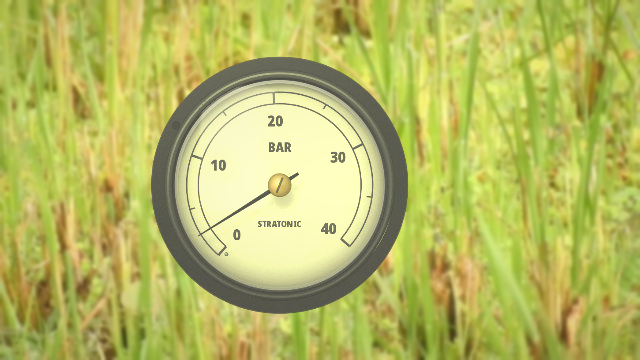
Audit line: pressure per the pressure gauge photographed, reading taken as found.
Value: 2.5 bar
